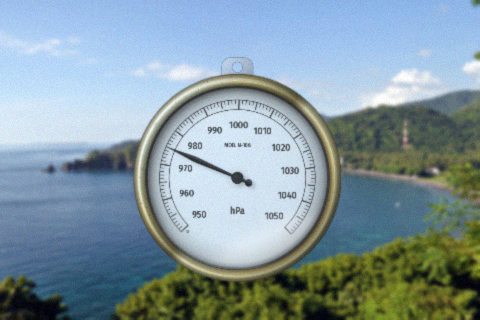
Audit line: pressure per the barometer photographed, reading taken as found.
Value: 975 hPa
